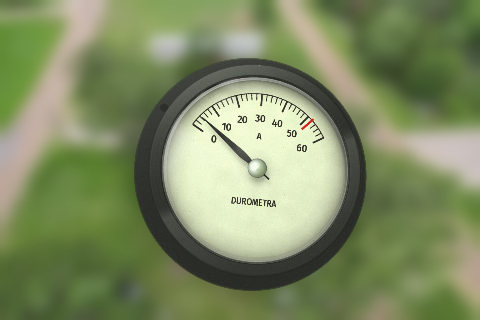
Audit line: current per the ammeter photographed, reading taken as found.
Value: 4 A
